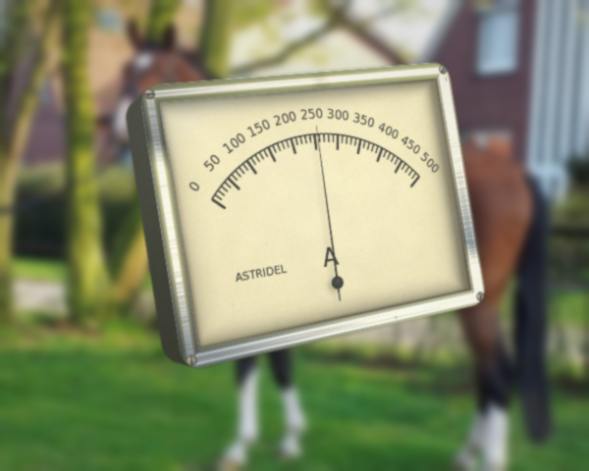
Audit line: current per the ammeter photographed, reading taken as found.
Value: 250 A
